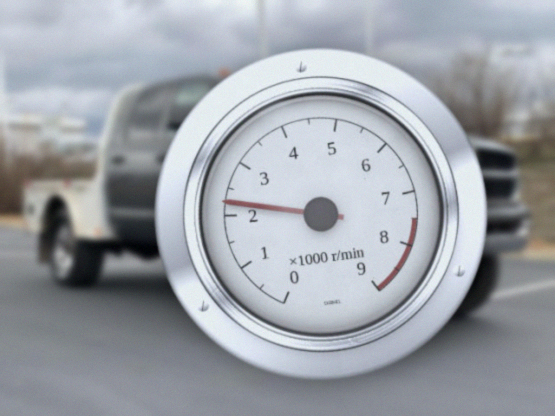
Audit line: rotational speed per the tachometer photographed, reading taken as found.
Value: 2250 rpm
